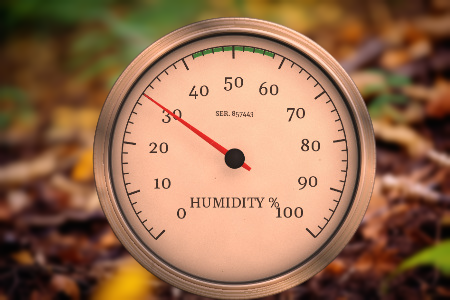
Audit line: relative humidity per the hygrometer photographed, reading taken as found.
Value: 30 %
